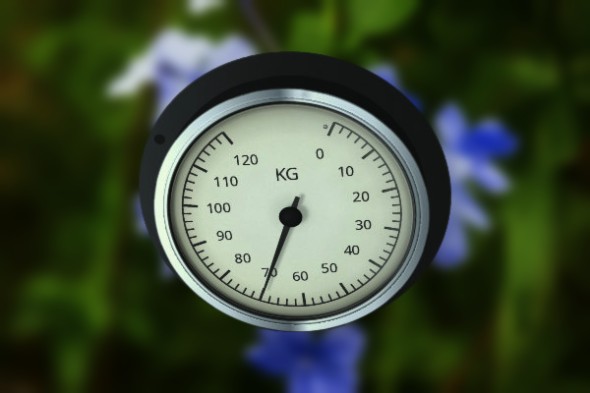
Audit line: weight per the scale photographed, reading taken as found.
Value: 70 kg
